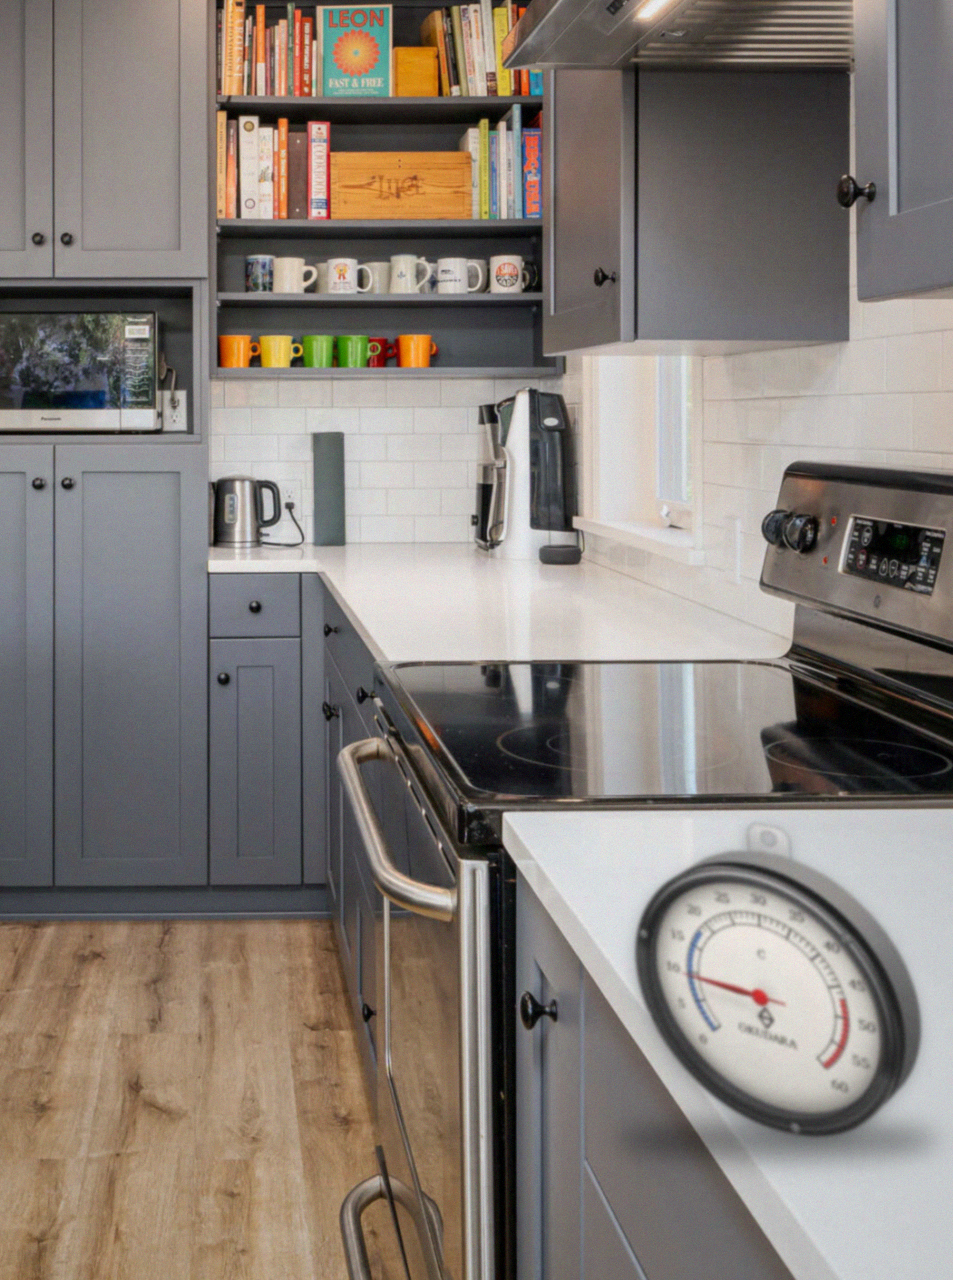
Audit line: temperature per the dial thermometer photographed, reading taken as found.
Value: 10 °C
